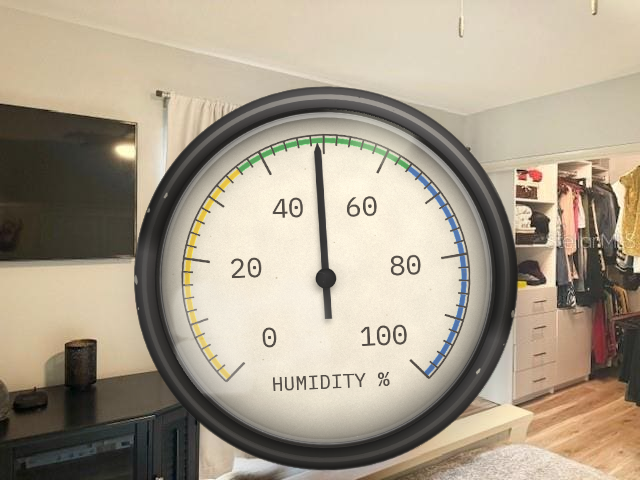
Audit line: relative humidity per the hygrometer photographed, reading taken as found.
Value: 49 %
